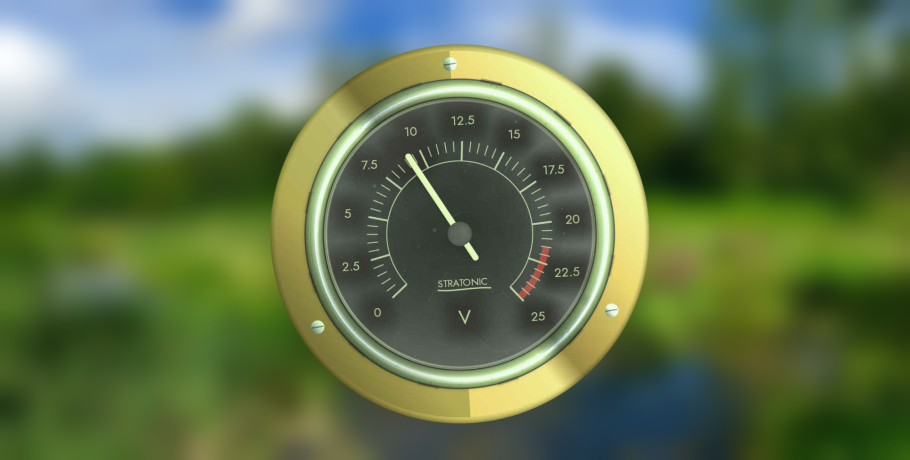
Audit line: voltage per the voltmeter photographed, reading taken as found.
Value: 9.25 V
